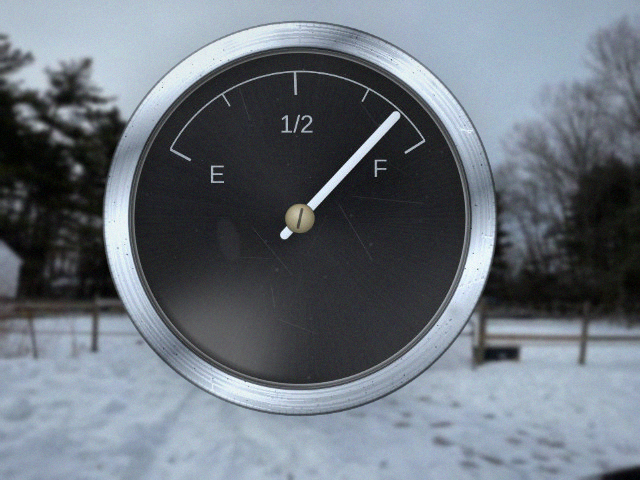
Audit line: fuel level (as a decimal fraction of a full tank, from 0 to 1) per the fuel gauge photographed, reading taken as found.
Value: 0.875
